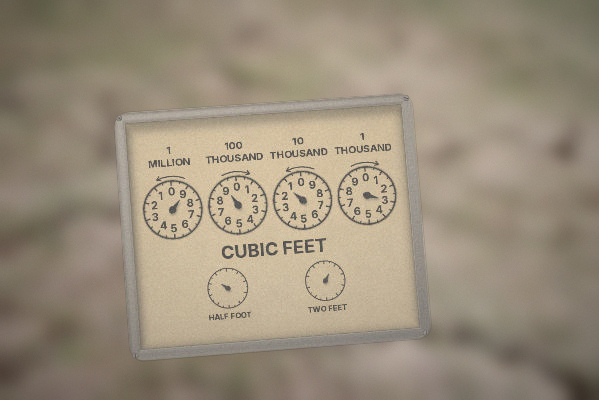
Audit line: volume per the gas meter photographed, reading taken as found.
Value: 891300 ft³
